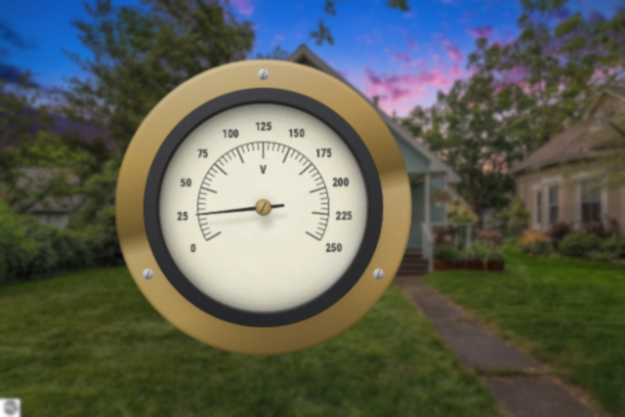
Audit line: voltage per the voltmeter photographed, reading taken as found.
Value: 25 V
